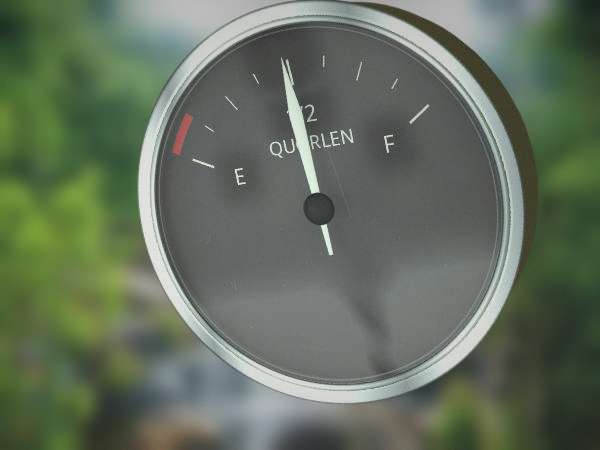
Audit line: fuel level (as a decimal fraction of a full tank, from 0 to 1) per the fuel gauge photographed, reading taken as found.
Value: 0.5
